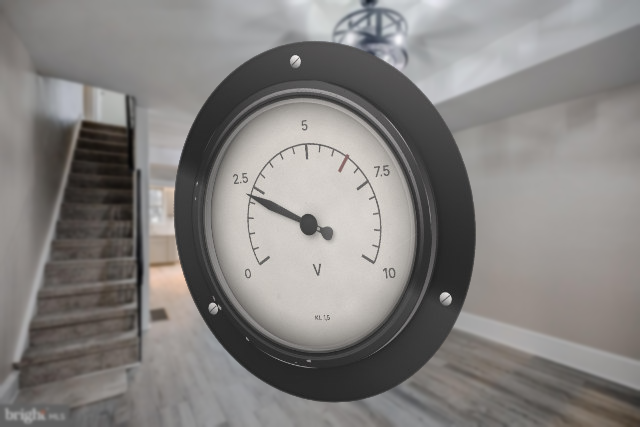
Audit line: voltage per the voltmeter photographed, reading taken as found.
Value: 2.25 V
